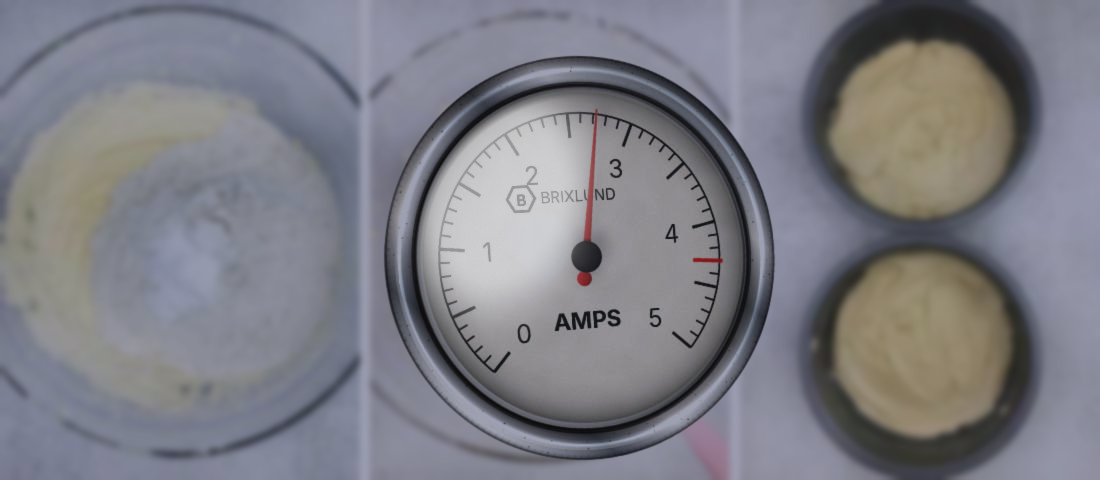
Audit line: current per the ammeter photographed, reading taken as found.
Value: 2.7 A
